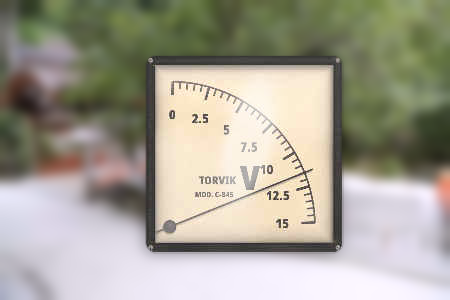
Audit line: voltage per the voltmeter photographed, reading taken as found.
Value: 11.5 V
